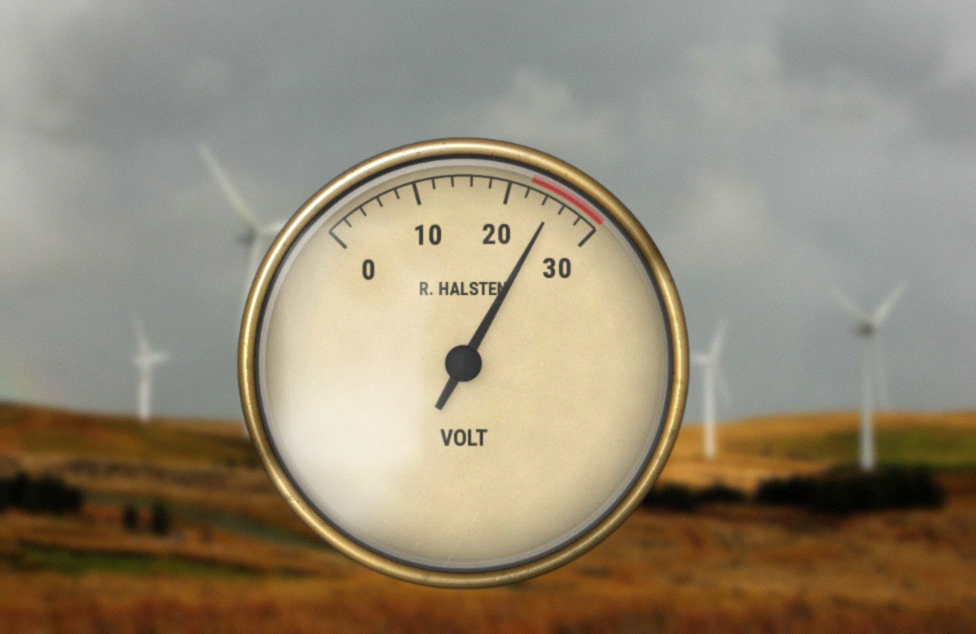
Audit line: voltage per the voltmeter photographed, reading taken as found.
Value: 25 V
